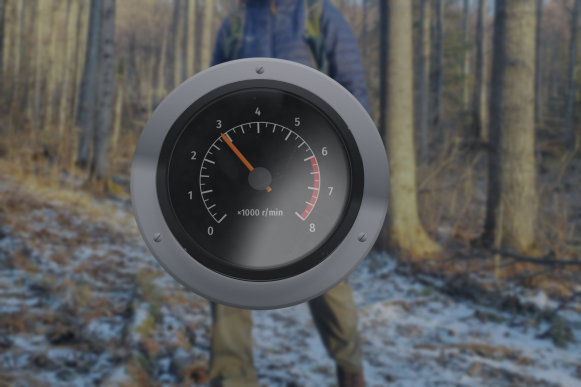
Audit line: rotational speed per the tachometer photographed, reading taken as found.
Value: 2875 rpm
